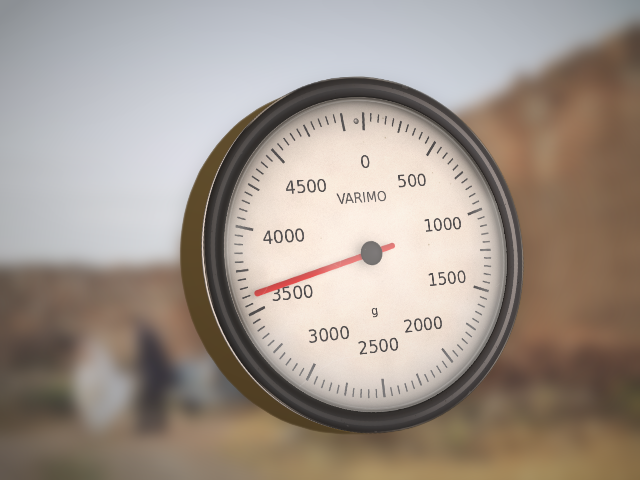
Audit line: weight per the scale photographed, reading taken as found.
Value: 3600 g
